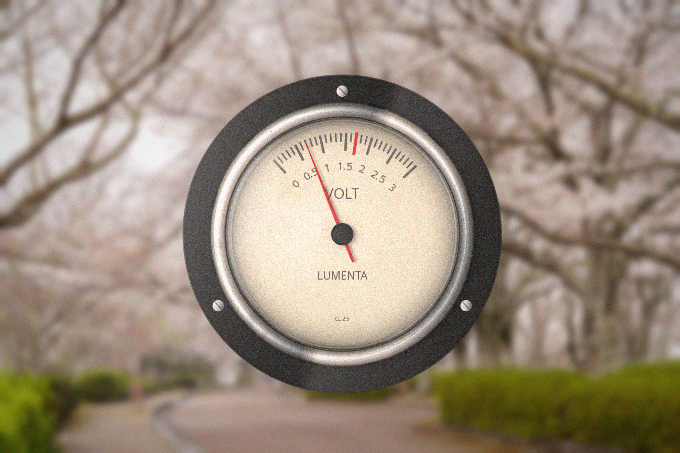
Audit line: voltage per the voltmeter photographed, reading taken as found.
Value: 0.7 V
